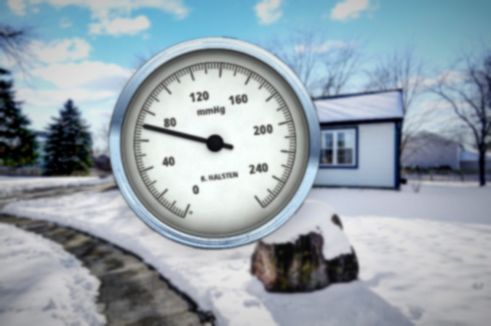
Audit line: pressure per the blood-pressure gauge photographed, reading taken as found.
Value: 70 mmHg
